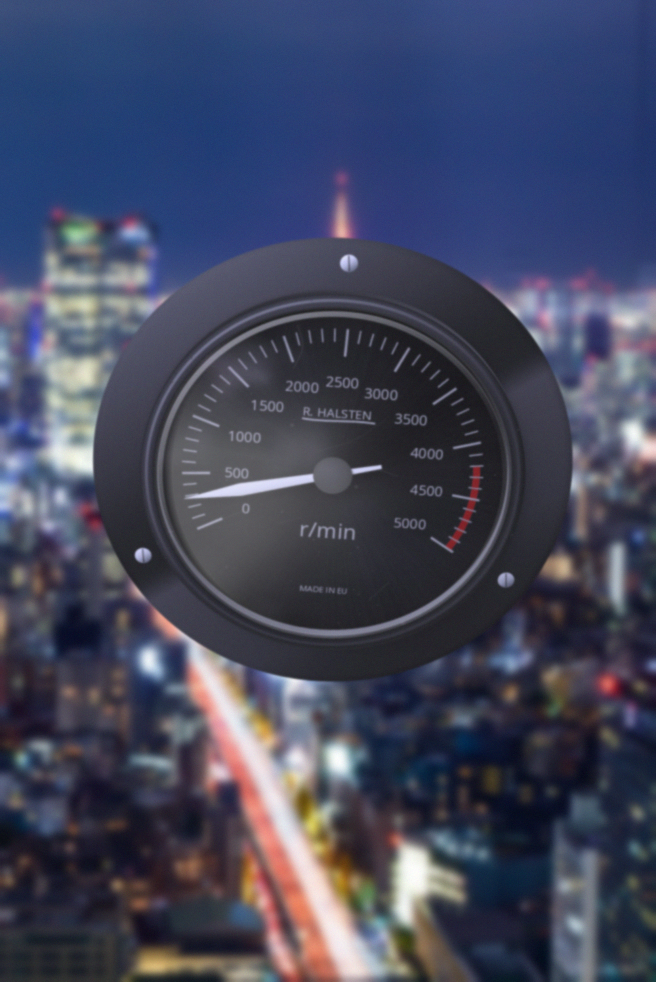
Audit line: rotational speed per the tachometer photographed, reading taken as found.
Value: 300 rpm
